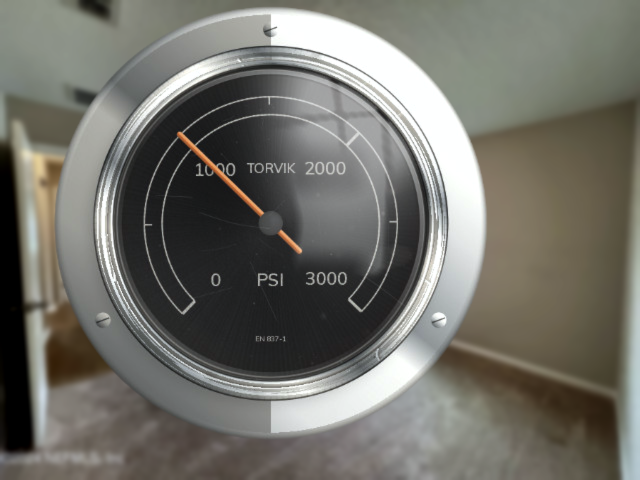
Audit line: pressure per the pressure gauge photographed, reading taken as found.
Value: 1000 psi
